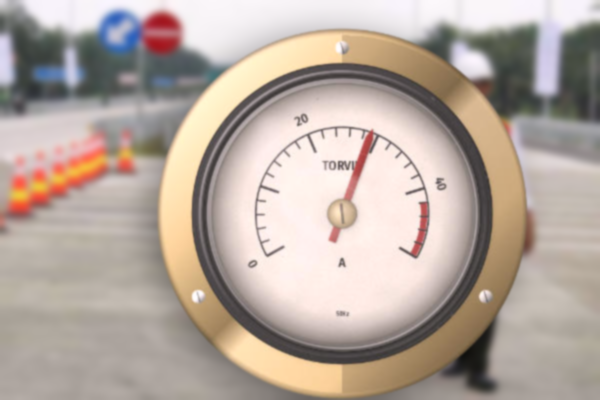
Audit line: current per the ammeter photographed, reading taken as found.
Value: 29 A
